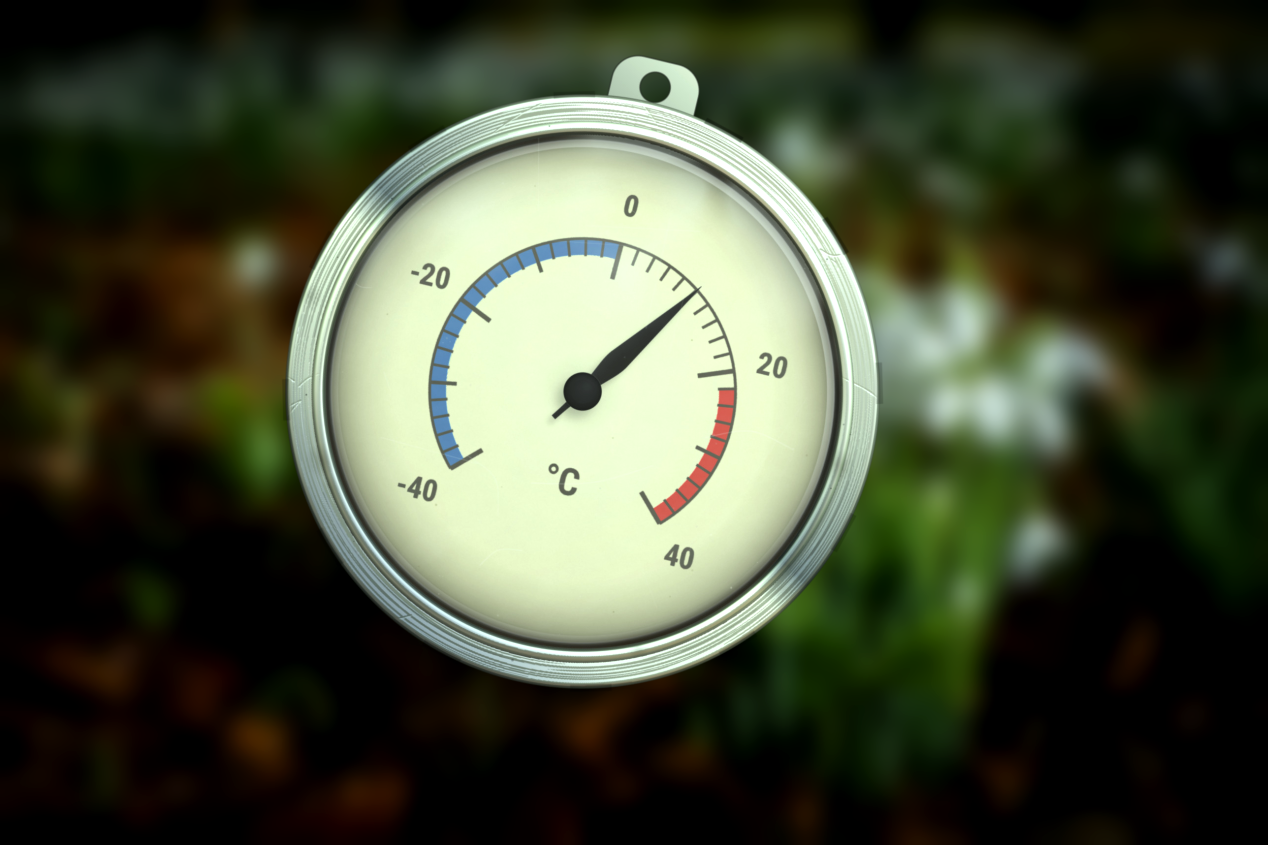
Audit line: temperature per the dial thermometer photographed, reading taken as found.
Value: 10 °C
